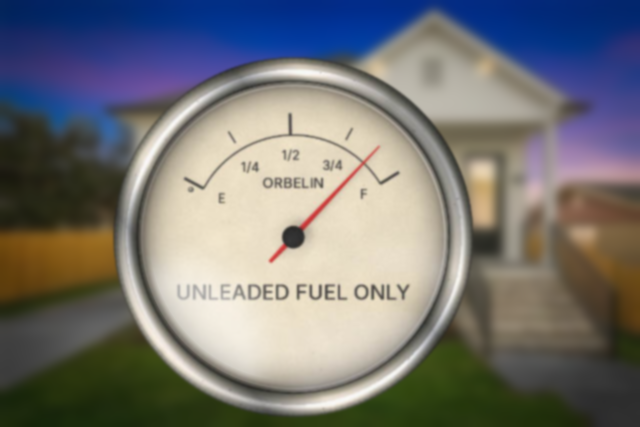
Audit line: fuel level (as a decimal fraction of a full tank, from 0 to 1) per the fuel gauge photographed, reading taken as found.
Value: 0.875
